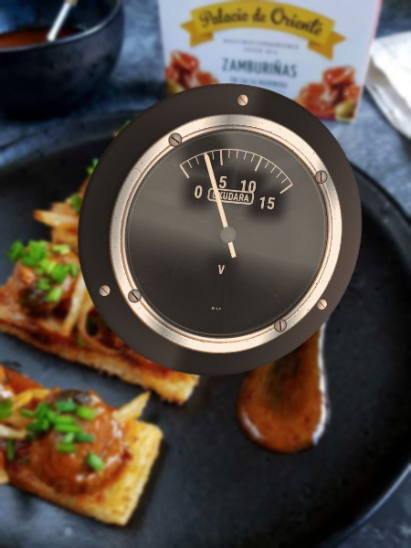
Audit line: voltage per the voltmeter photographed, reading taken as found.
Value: 3 V
